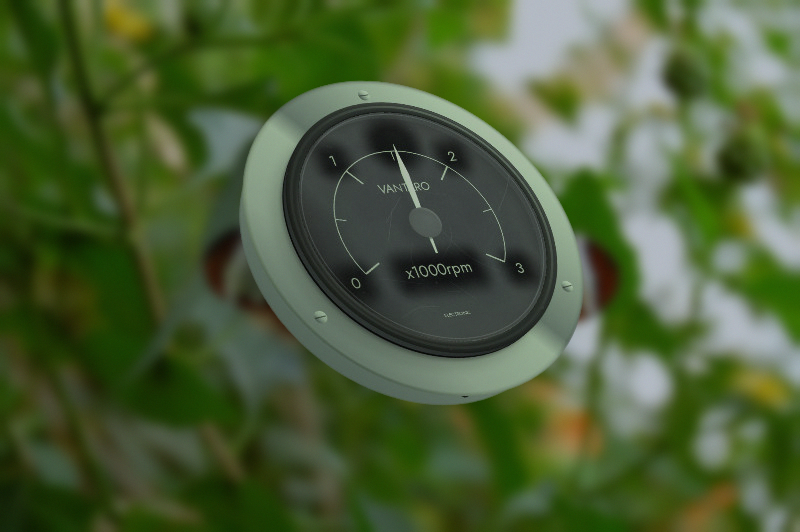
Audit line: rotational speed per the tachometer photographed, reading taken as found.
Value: 1500 rpm
